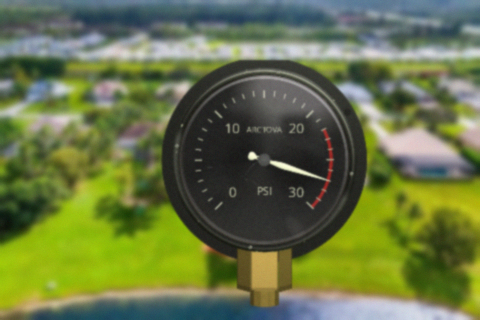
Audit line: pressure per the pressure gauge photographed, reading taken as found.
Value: 27 psi
